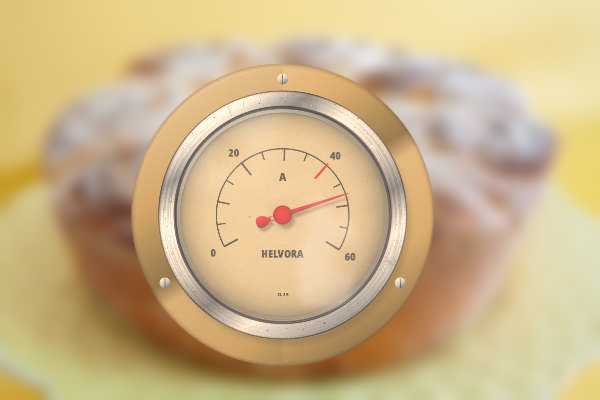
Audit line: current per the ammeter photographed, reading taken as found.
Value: 47.5 A
